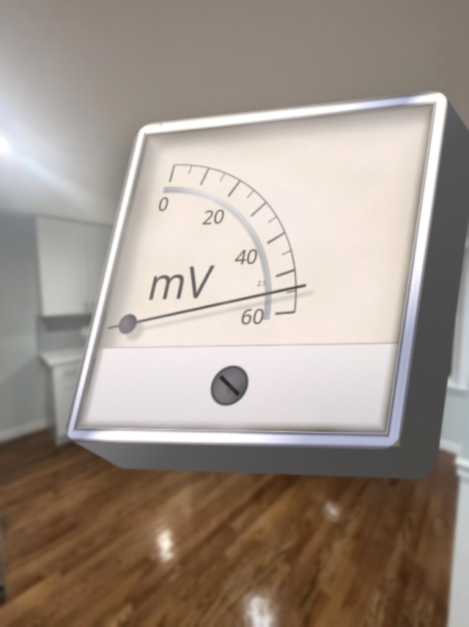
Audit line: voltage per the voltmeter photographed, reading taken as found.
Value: 55 mV
